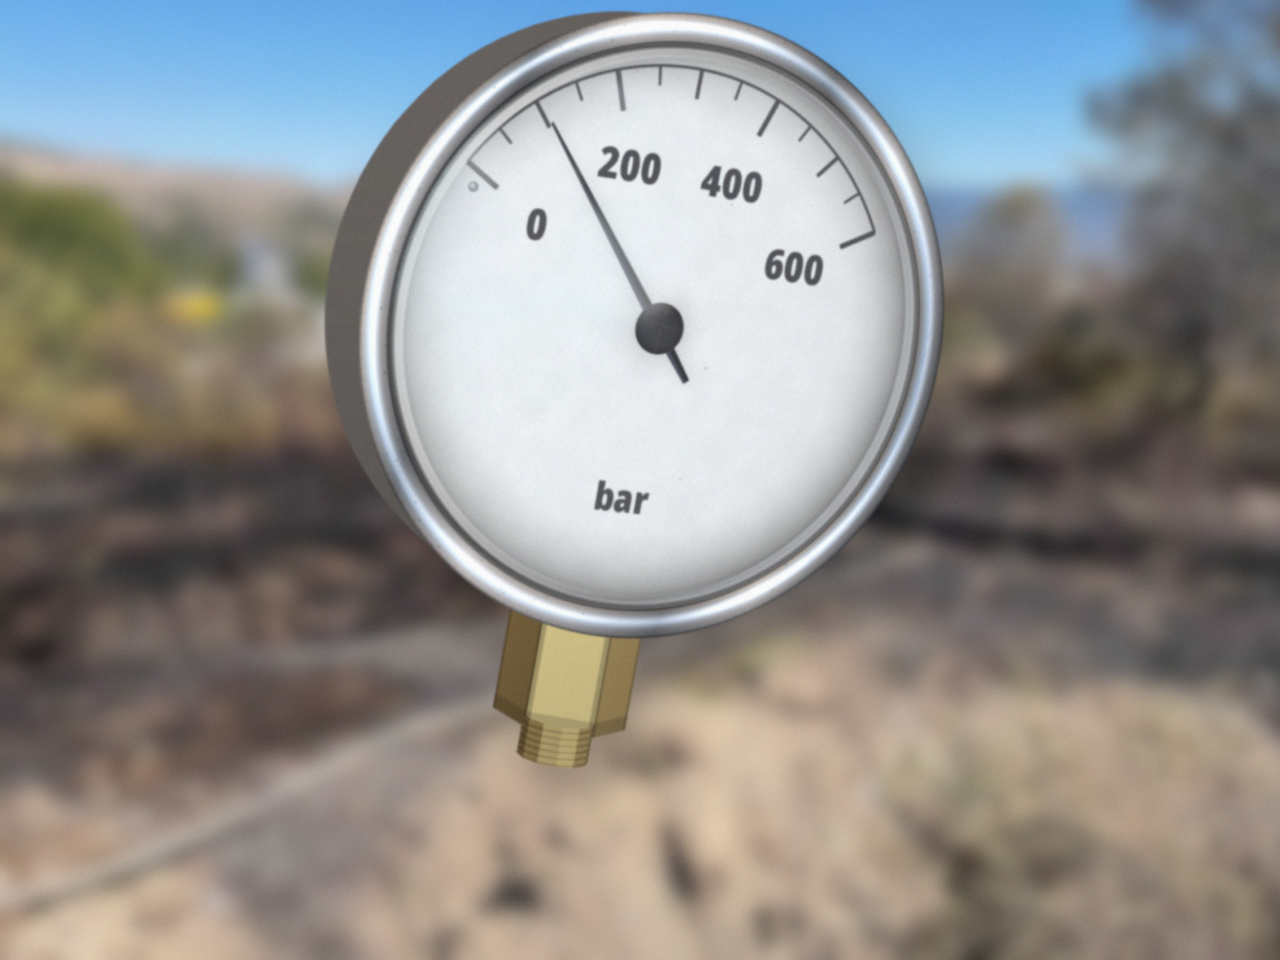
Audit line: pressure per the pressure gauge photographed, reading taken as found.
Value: 100 bar
